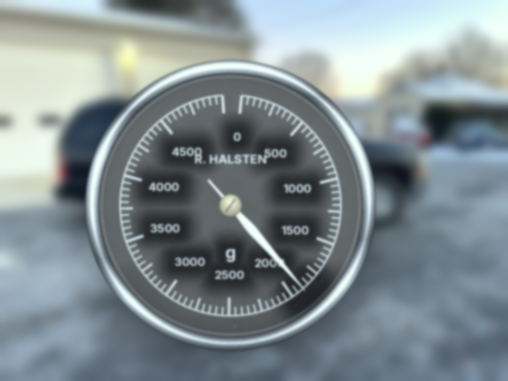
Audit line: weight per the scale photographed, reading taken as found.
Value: 1900 g
